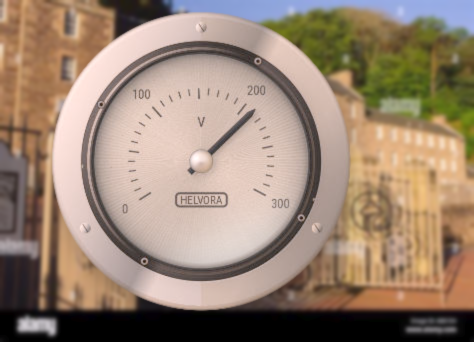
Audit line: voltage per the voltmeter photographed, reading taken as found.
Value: 210 V
